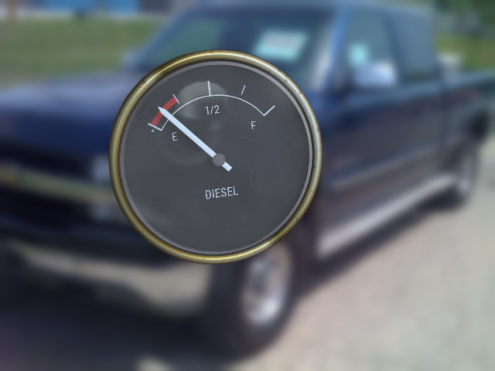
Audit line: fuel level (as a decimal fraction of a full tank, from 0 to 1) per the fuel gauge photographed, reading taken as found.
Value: 0.125
